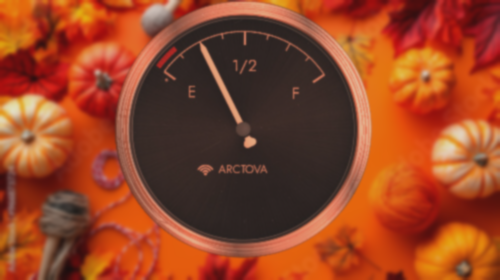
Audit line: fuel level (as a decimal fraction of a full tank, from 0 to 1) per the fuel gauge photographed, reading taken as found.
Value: 0.25
